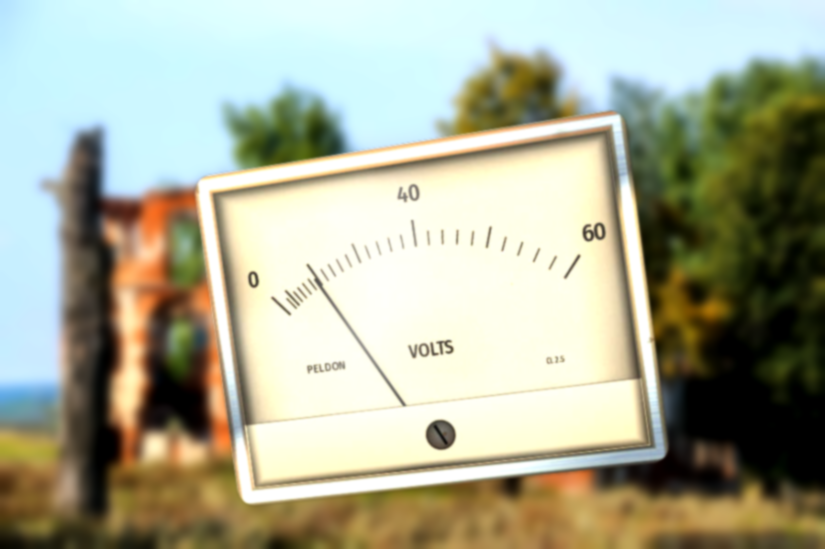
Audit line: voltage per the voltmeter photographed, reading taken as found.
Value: 20 V
